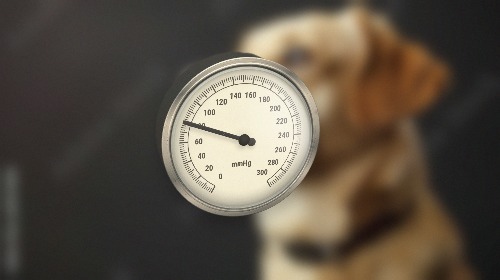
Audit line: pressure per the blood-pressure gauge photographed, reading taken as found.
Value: 80 mmHg
